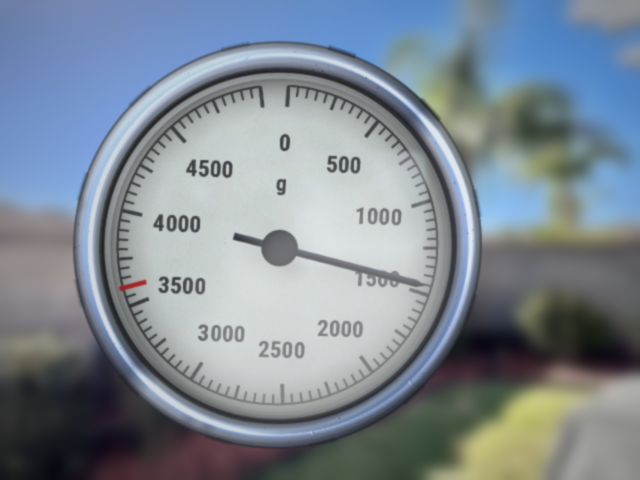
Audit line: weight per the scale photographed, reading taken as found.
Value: 1450 g
